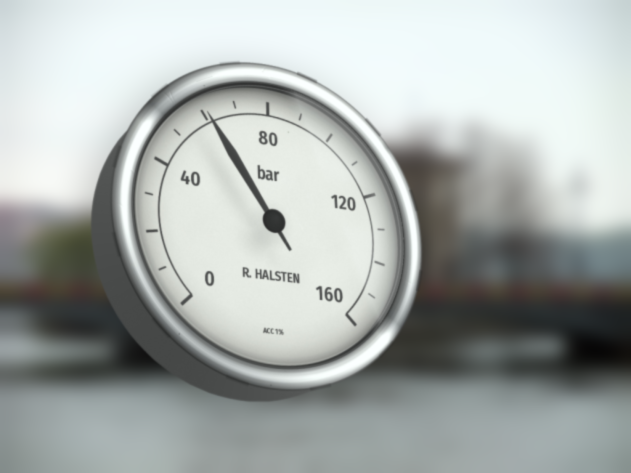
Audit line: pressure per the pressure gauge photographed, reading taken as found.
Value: 60 bar
